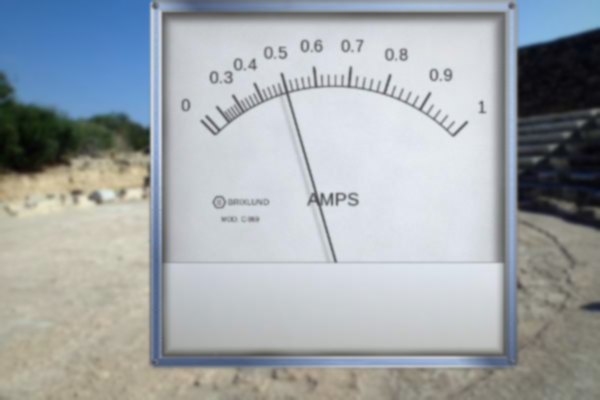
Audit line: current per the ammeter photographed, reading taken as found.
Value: 0.5 A
